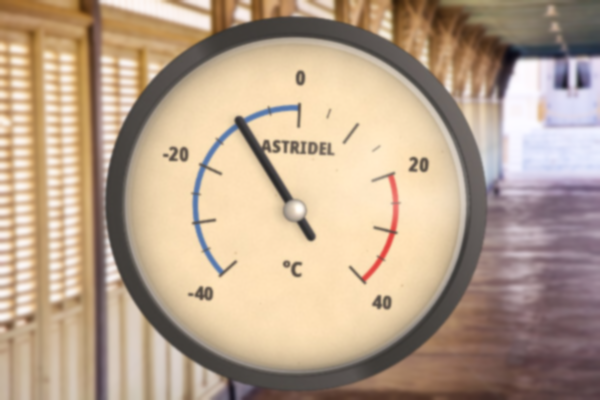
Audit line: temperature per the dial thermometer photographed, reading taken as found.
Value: -10 °C
